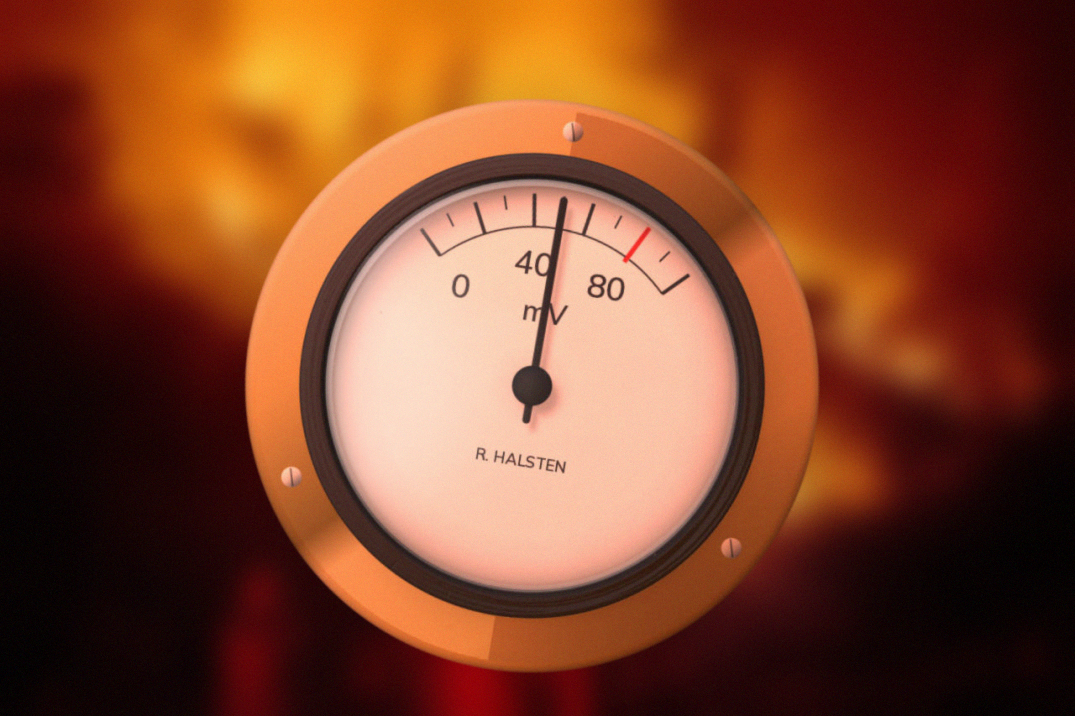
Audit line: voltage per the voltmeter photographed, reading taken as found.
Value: 50 mV
